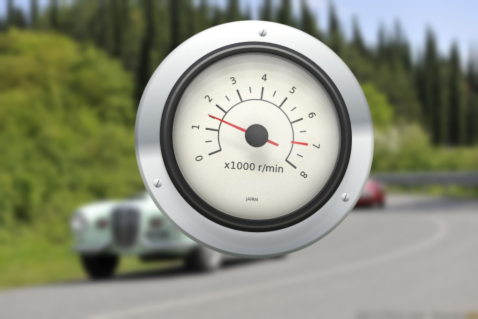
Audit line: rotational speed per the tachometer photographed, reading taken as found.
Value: 1500 rpm
